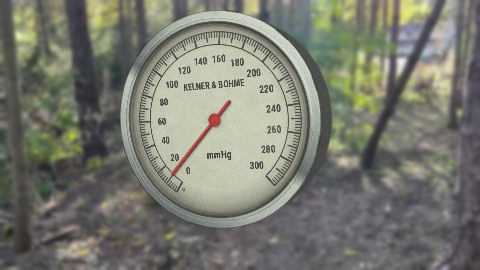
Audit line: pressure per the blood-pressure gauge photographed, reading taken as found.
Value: 10 mmHg
